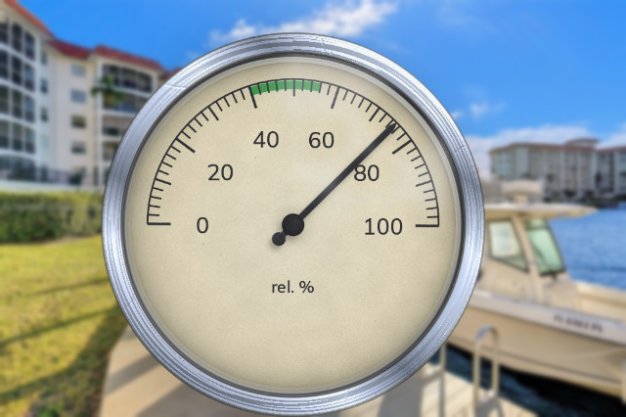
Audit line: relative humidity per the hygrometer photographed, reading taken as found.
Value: 75 %
